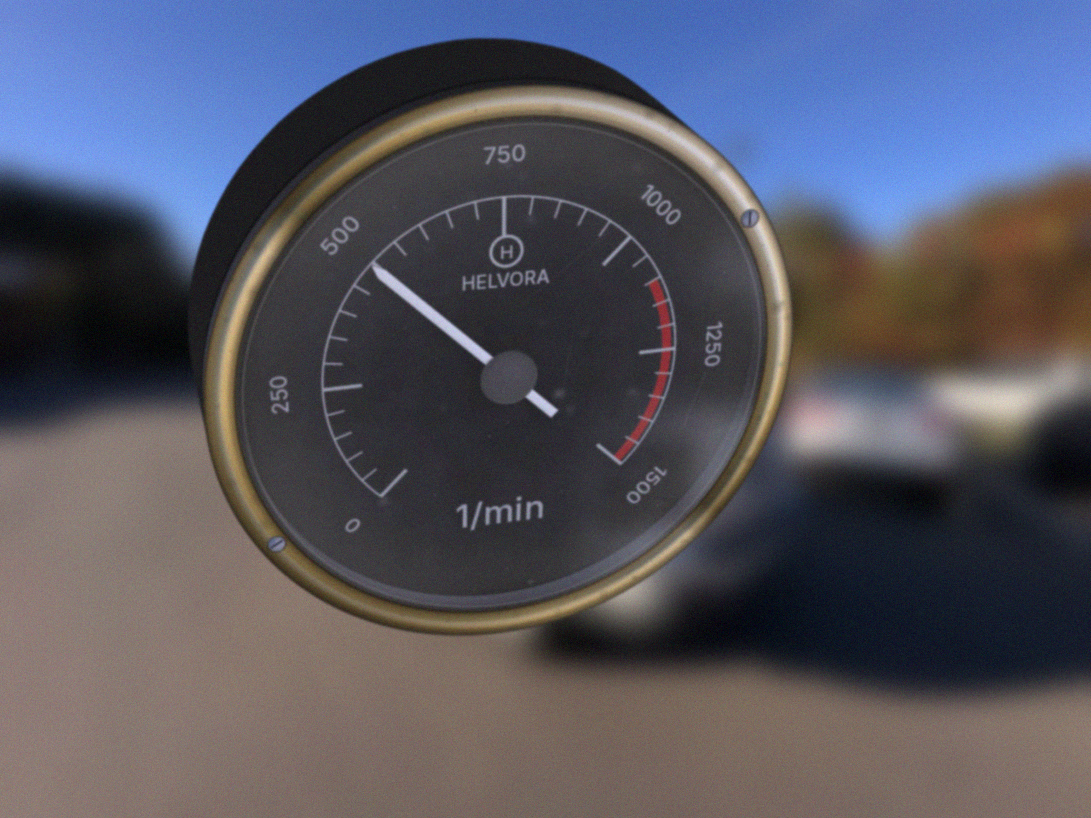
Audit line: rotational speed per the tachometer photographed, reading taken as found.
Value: 500 rpm
